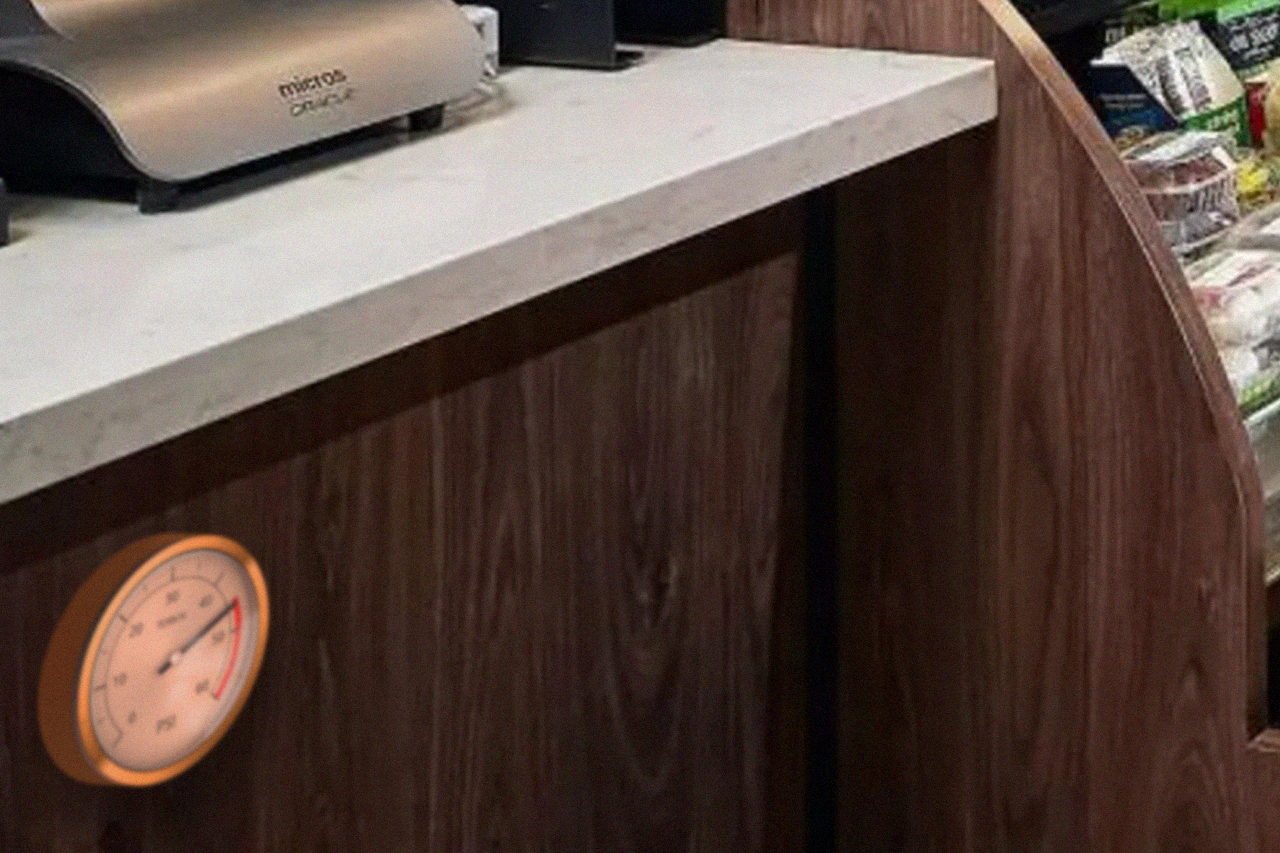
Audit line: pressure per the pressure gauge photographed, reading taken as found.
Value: 45 psi
